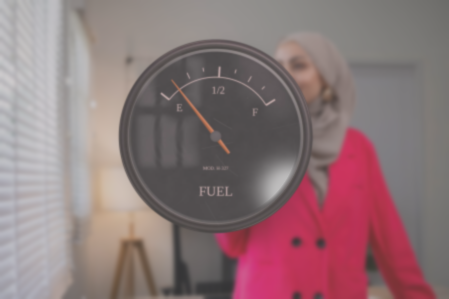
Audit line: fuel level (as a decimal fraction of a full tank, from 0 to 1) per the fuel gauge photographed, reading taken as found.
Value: 0.125
